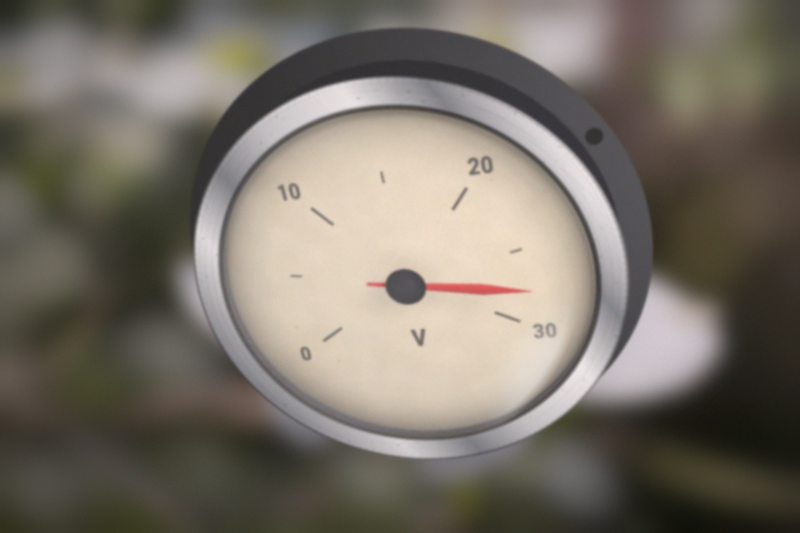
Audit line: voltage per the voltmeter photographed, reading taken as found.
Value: 27.5 V
